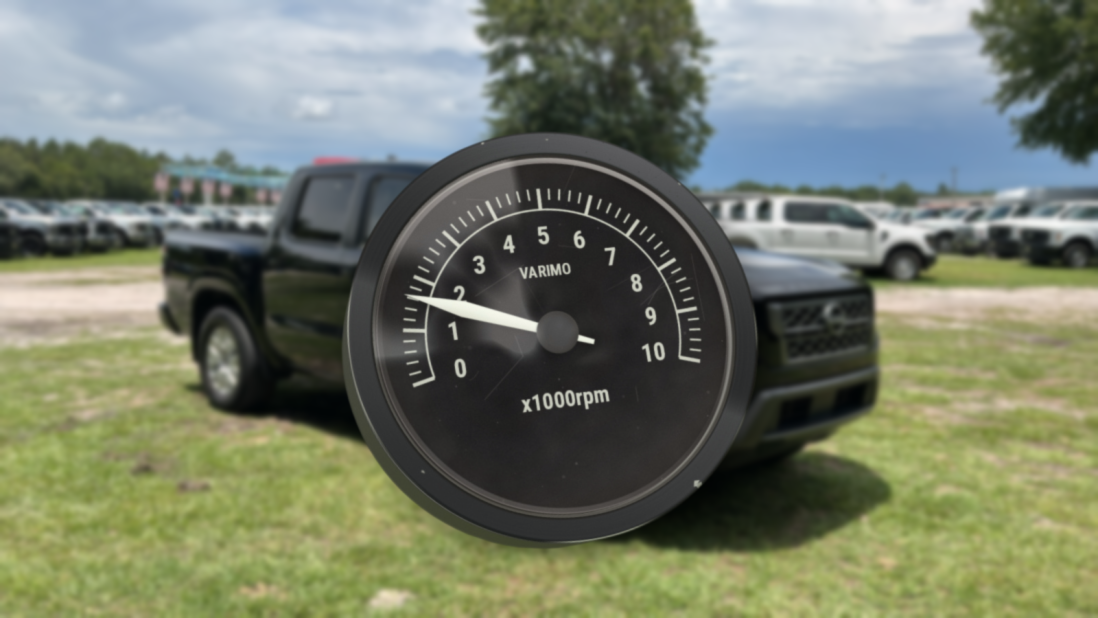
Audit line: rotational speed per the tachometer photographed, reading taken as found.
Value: 1600 rpm
